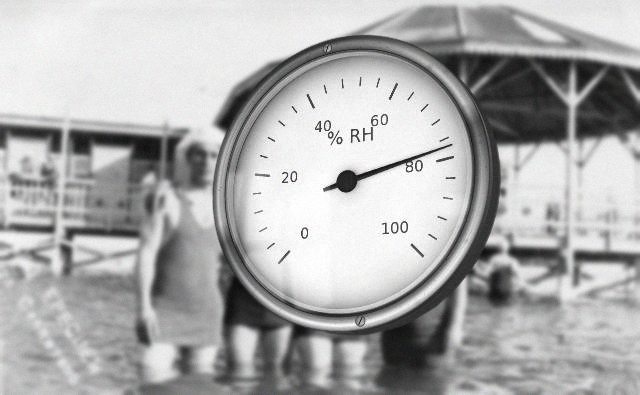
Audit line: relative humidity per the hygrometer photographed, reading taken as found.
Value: 78 %
